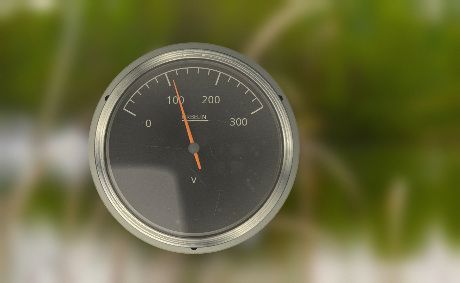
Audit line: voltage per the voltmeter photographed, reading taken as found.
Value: 110 V
